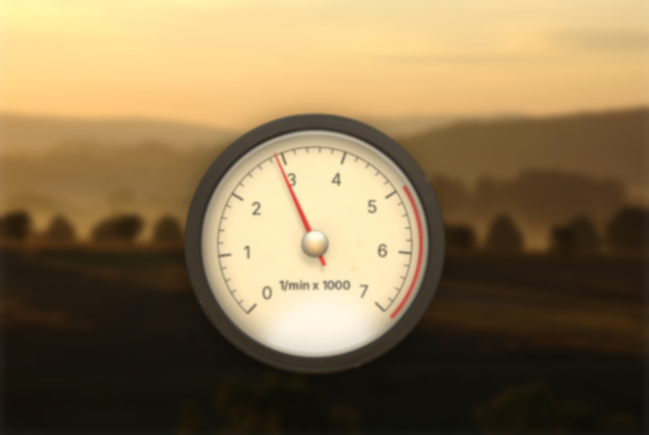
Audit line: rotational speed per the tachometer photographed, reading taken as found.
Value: 2900 rpm
